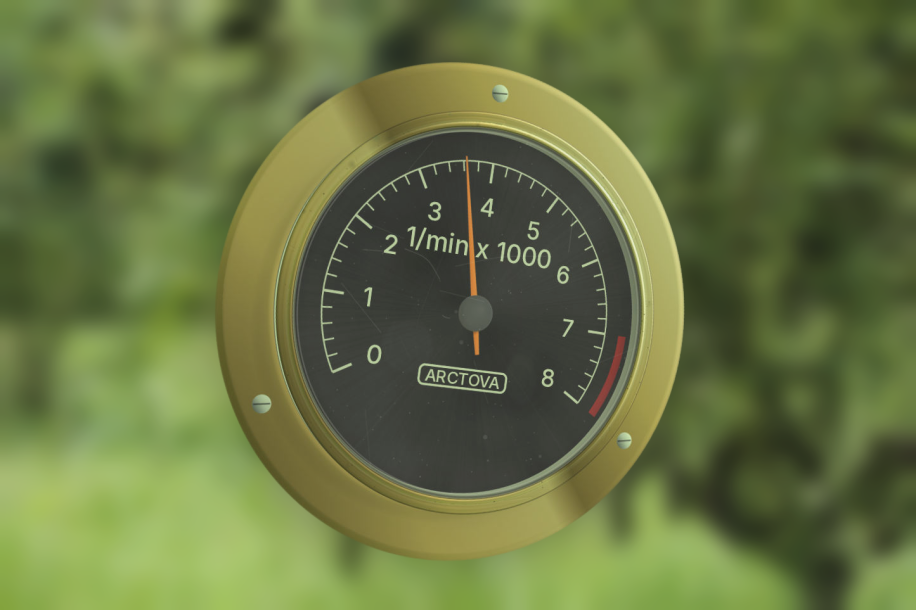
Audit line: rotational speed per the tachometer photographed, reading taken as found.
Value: 3600 rpm
